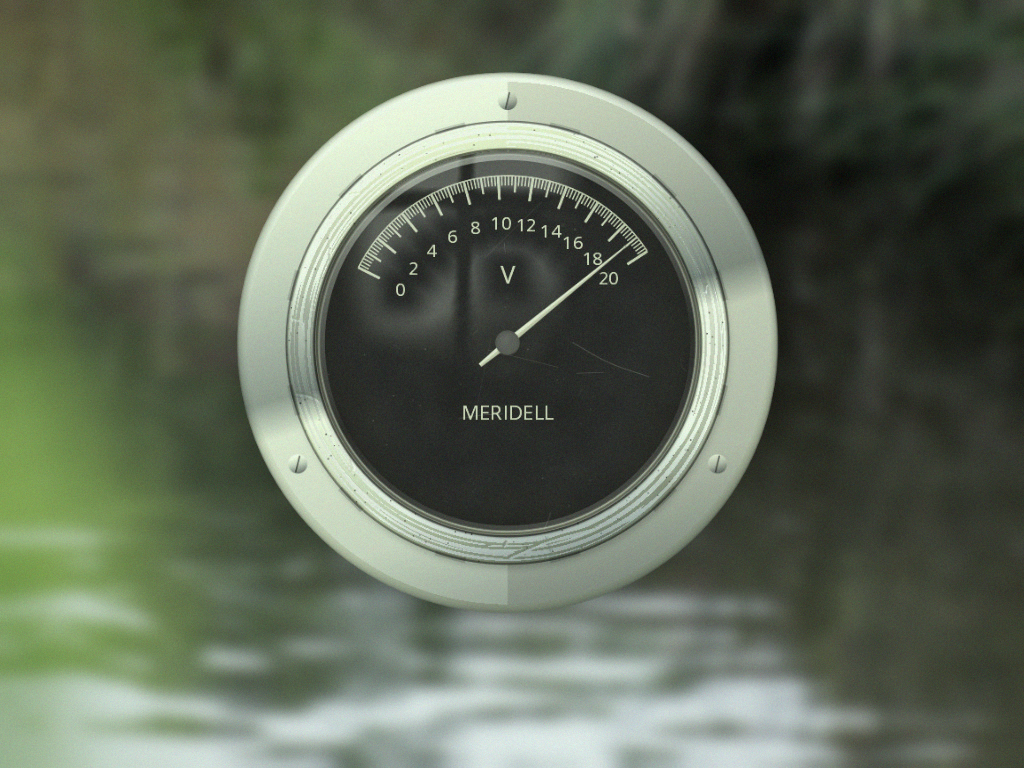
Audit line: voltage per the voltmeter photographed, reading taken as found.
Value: 19 V
